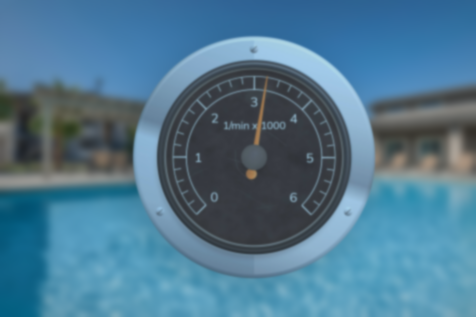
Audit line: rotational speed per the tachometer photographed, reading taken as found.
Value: 3200 rpm
